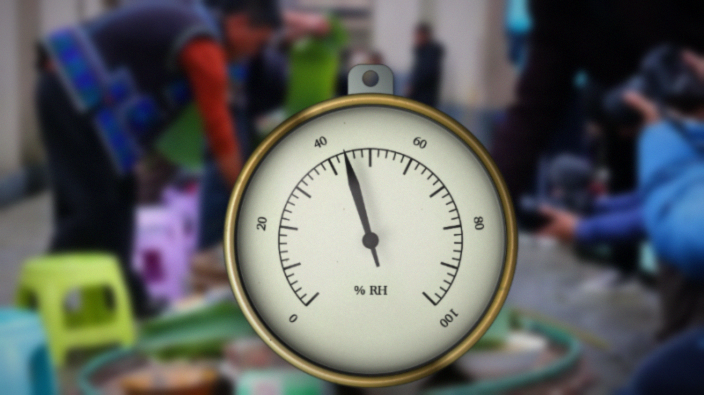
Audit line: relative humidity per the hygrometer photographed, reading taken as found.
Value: 44 %
